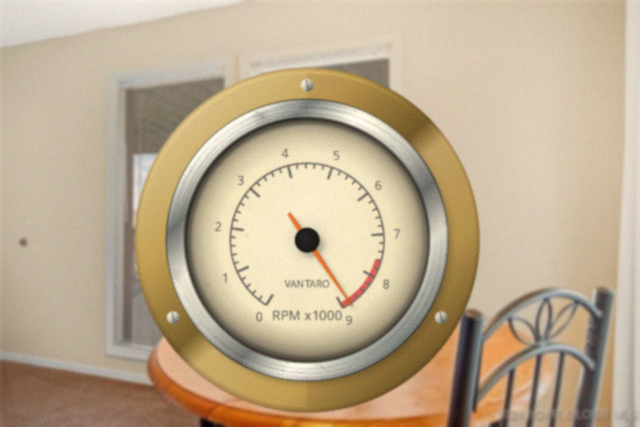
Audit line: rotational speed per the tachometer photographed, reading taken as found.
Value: 8800 rpm
